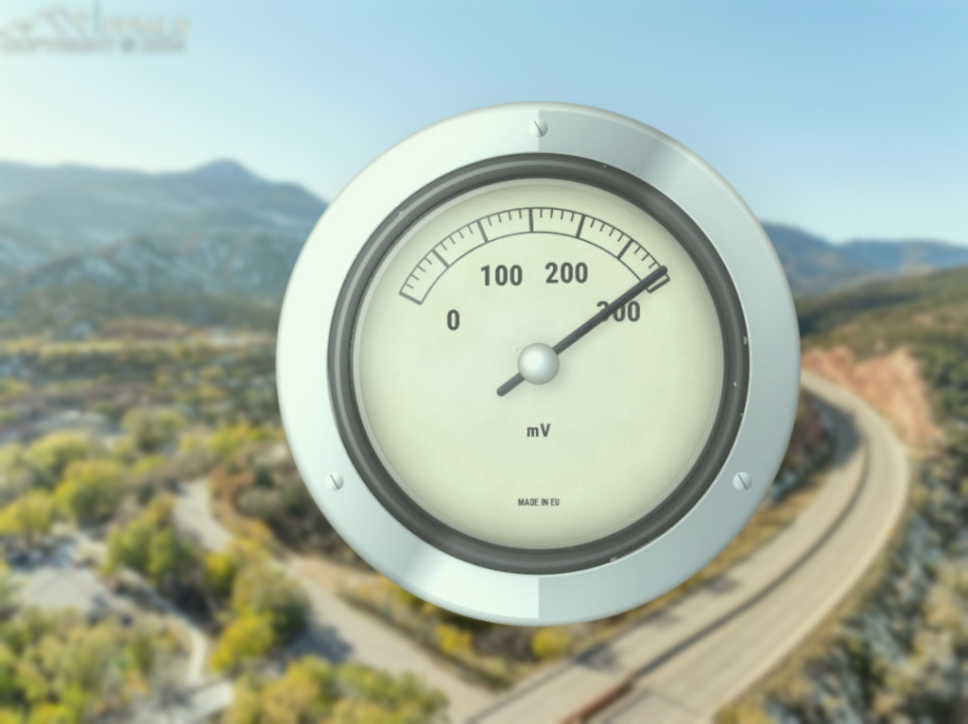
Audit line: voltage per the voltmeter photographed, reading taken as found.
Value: 290 mV
